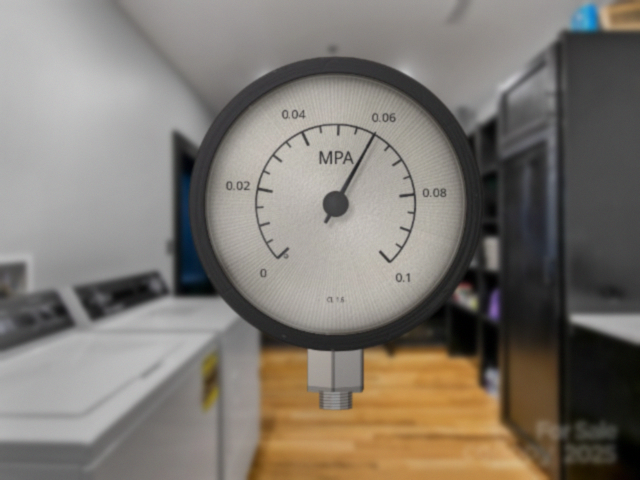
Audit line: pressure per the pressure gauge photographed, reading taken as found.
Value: 0.06 MPa
